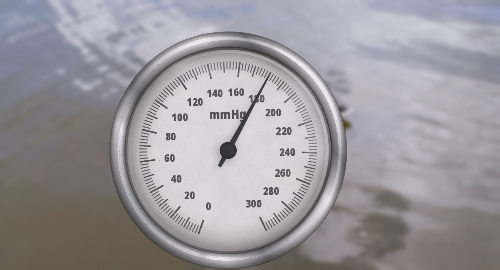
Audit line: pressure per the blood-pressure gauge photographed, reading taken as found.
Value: 180 mmHg
